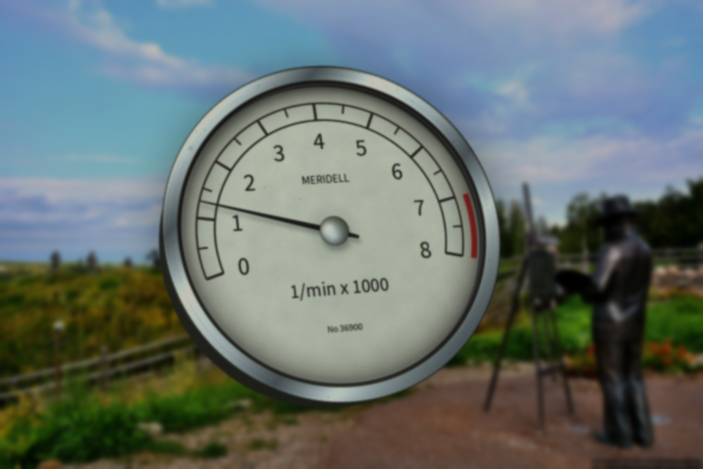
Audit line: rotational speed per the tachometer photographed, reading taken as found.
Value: 1250 rpm
